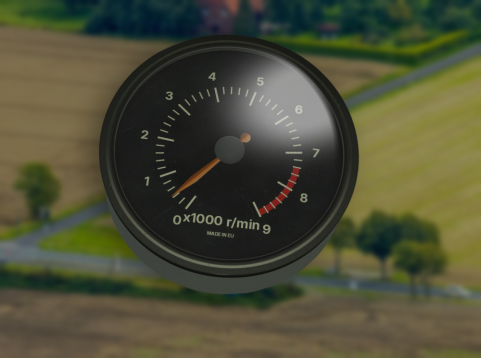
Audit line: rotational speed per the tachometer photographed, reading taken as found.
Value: 400 rpm
